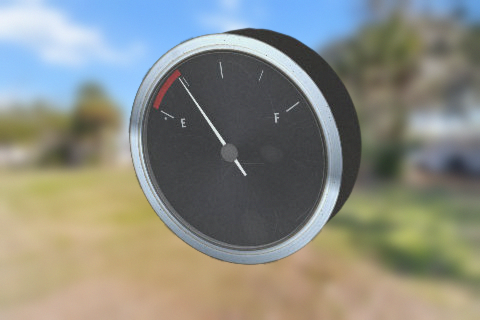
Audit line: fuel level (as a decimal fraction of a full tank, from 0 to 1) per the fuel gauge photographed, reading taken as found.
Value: 0.25
